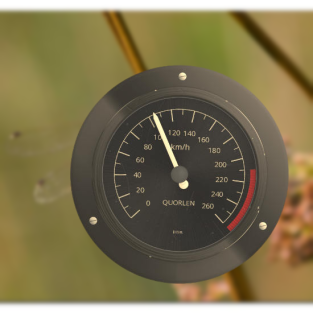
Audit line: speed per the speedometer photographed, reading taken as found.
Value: 105 km/h
